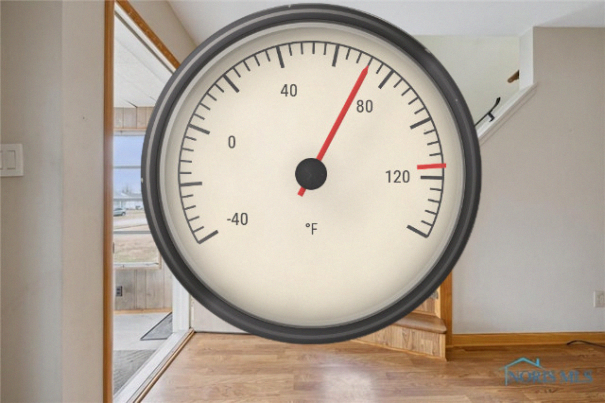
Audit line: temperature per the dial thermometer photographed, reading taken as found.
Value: 72 °F
